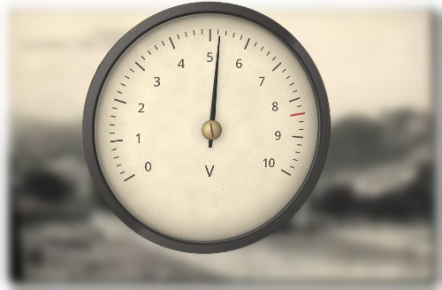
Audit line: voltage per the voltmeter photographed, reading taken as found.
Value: 5.2 V
